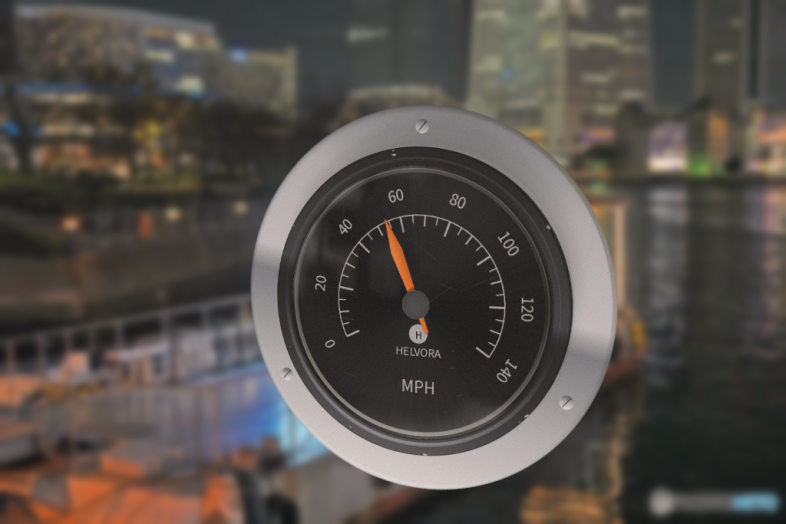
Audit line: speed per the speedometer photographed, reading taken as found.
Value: 55 mph
